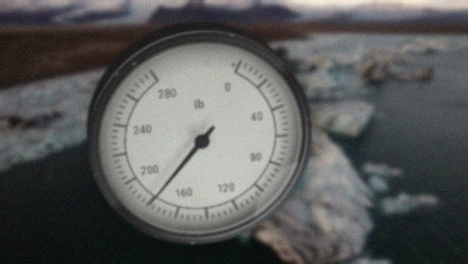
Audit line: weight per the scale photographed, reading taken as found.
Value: 180 lb
